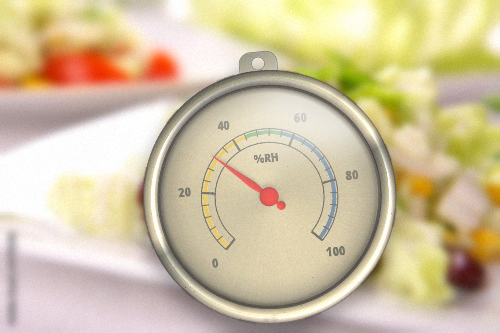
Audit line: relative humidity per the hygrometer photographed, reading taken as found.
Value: 32 %
